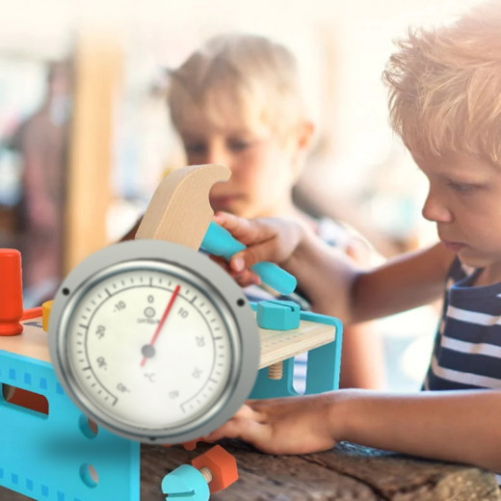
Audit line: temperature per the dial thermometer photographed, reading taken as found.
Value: 6 °C
